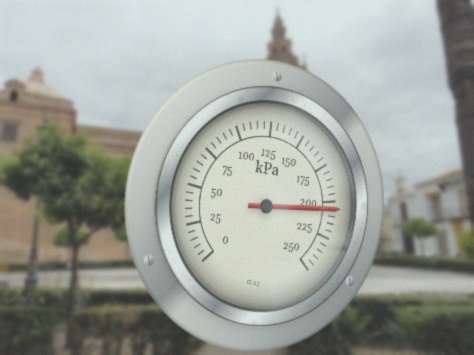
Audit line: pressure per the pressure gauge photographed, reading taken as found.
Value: 205 kPa
